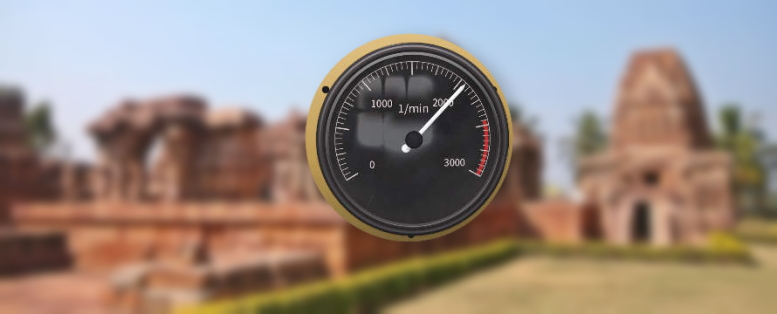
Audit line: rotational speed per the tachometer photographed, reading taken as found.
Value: 2050 rpm
